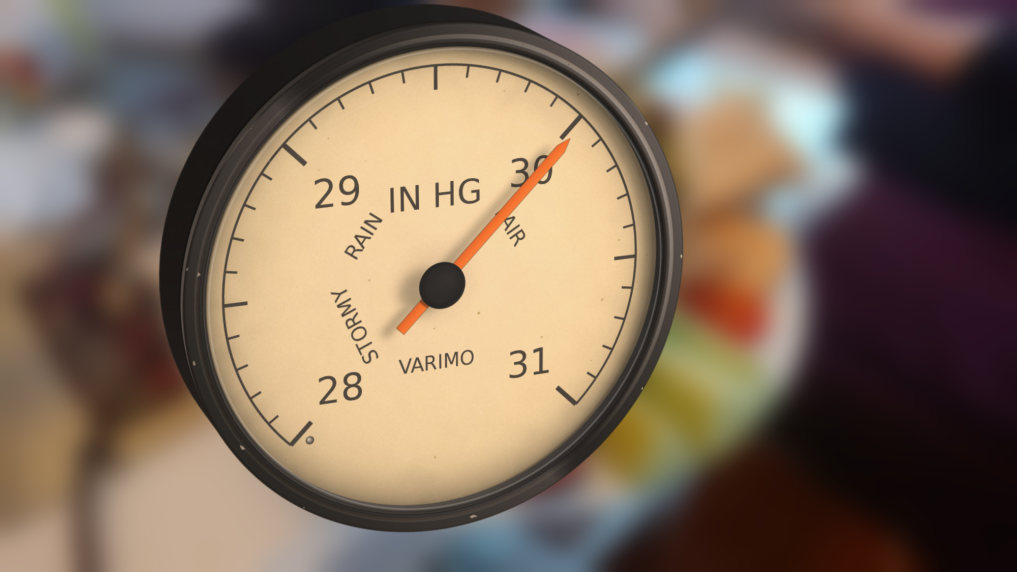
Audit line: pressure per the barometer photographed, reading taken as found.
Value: 30 inHg
